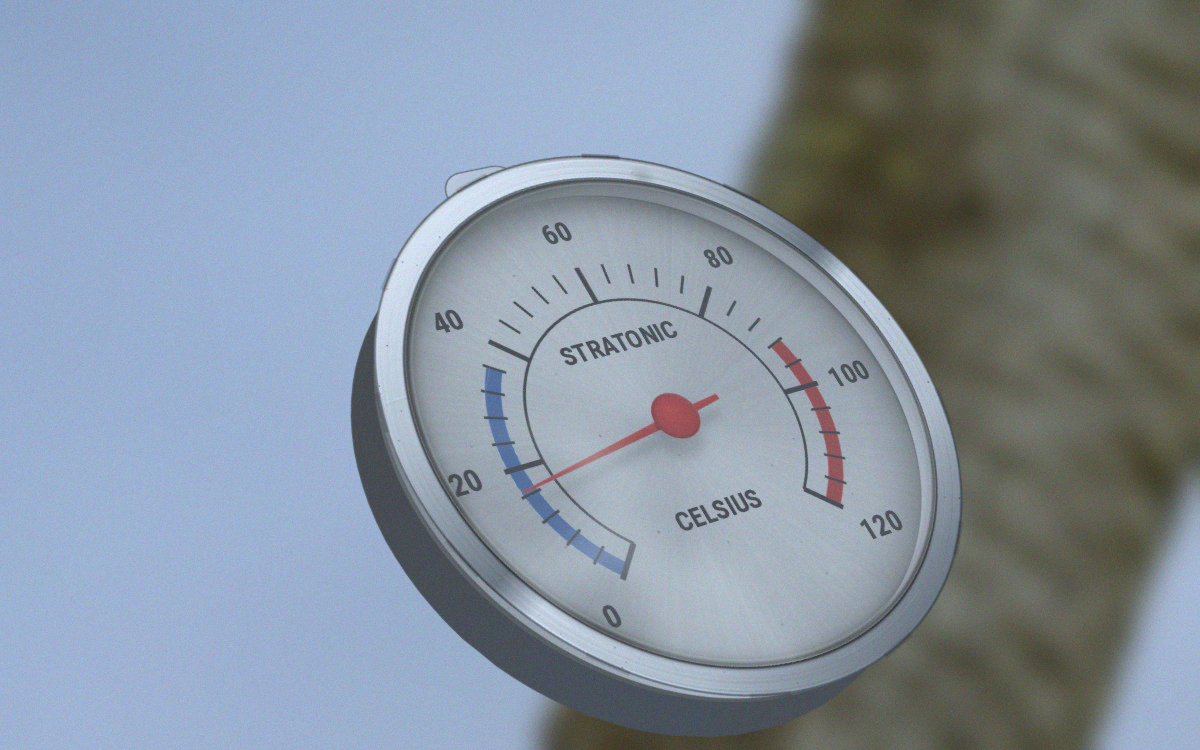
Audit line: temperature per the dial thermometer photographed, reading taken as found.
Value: 16 °C
